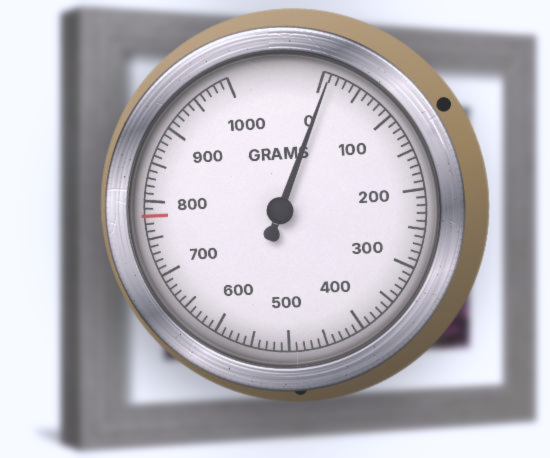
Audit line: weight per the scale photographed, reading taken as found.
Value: 10 g
